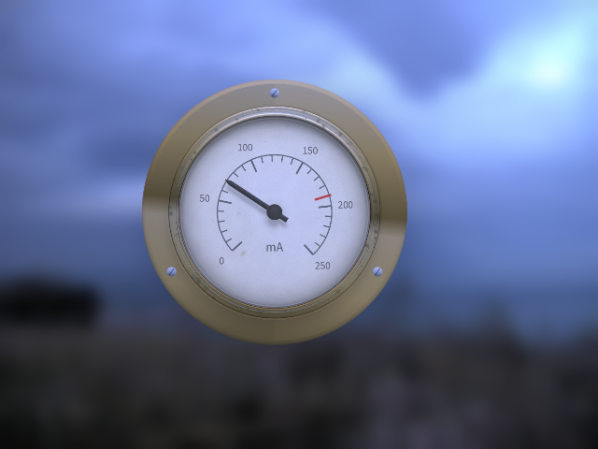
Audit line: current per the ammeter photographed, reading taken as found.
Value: 70 mA
